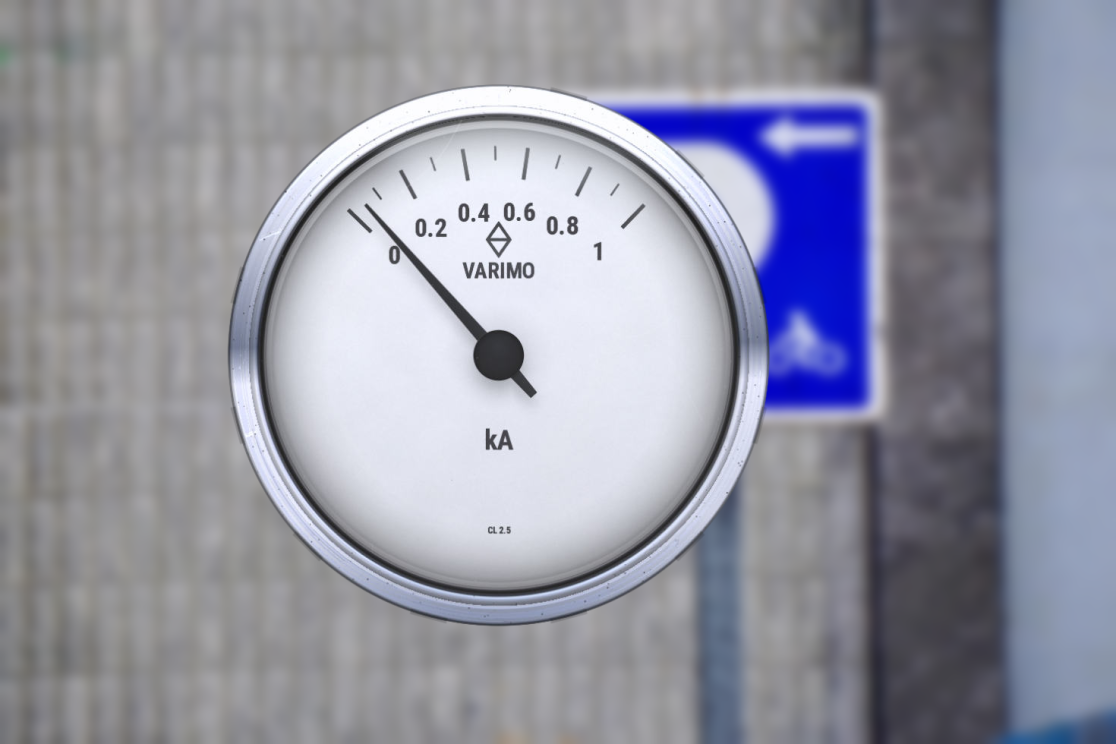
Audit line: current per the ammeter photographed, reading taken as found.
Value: 0.05 kA
